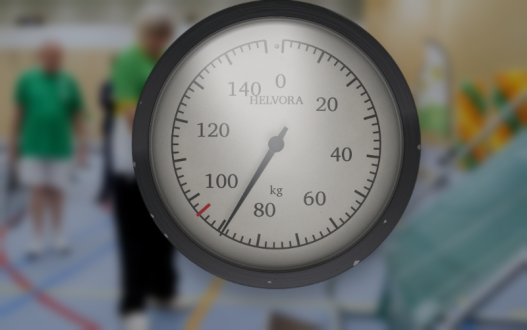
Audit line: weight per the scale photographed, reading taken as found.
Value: 89 kg
